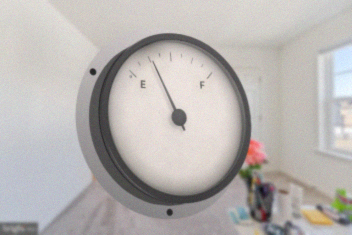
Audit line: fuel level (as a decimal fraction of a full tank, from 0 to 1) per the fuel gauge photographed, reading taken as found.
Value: 0.25
